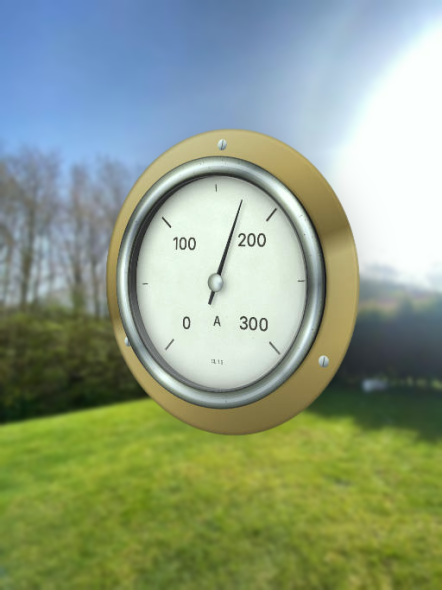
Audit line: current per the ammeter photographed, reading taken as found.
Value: 175 A
